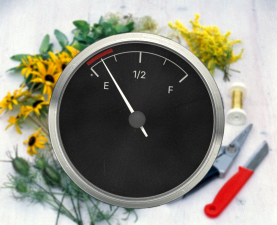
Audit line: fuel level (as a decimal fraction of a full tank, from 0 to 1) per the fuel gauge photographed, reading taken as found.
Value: 0.125
